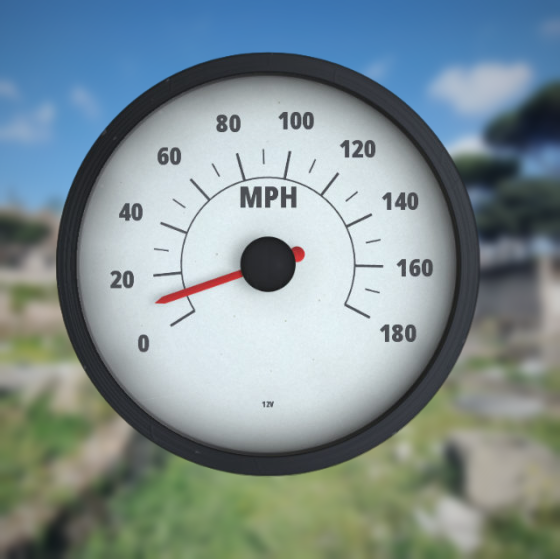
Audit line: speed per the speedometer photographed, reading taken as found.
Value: 10 mph
